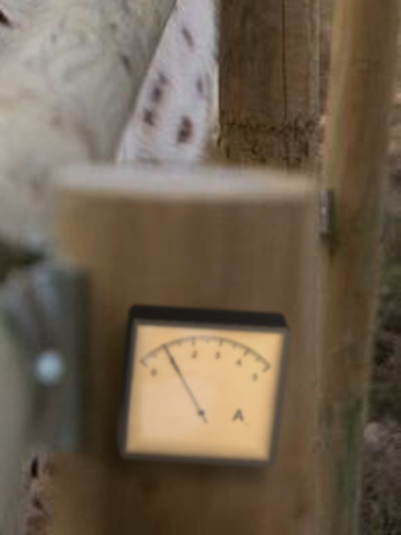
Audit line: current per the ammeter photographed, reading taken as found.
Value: 1 A
